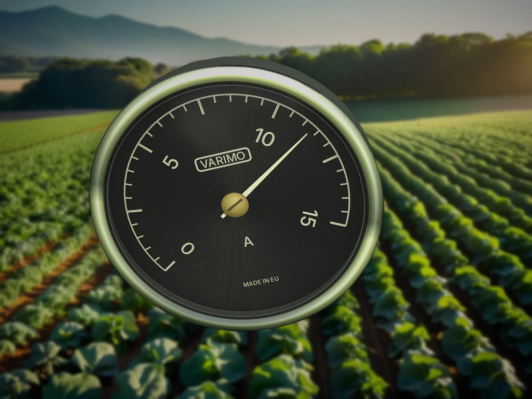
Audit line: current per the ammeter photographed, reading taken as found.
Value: 11.25 A
